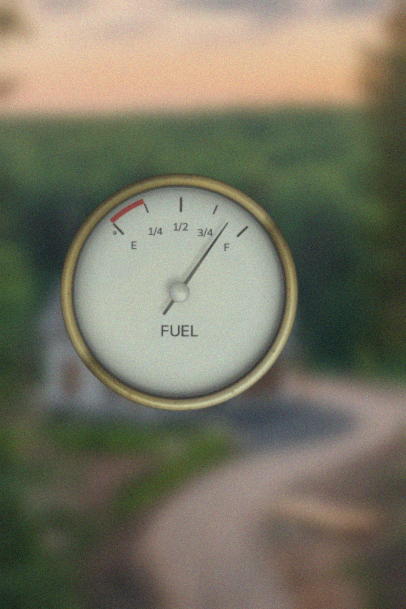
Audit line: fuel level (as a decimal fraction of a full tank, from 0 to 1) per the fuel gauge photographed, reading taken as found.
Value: 0.875
